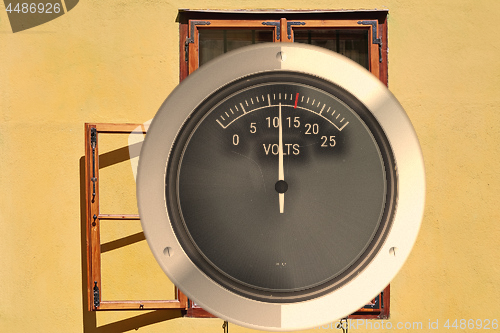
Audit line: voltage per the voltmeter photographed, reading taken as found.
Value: 12 V
